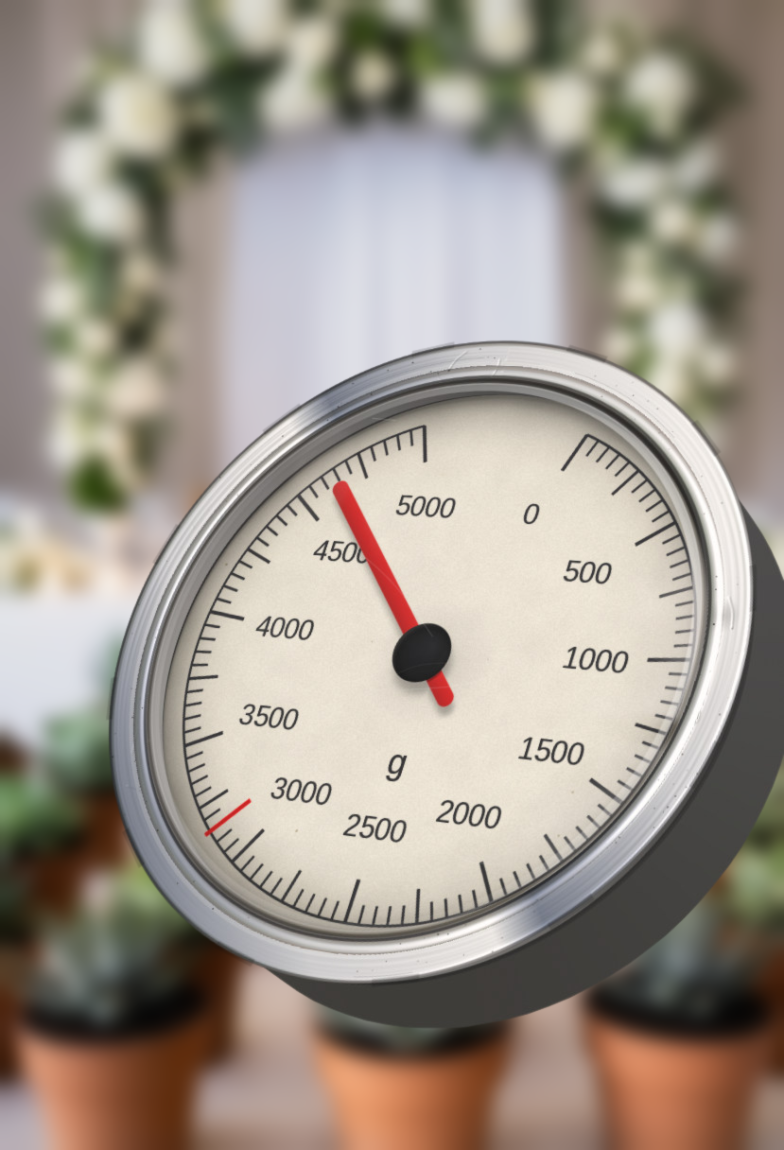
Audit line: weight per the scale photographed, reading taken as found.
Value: 4650 g
